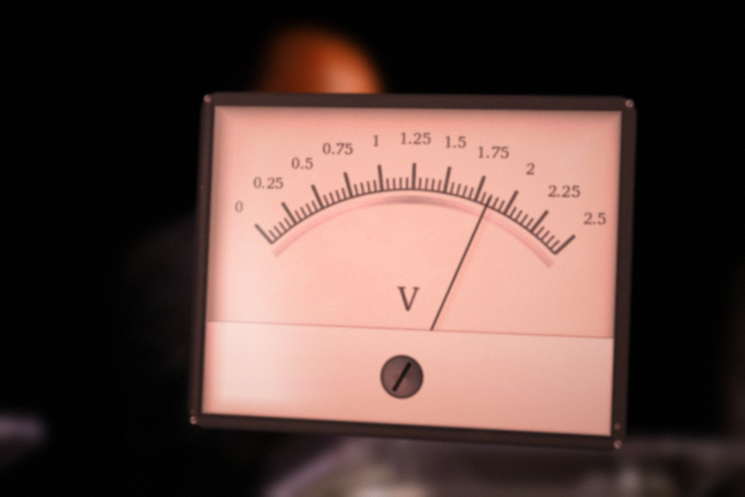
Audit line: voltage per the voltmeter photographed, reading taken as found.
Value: 1.85 V
